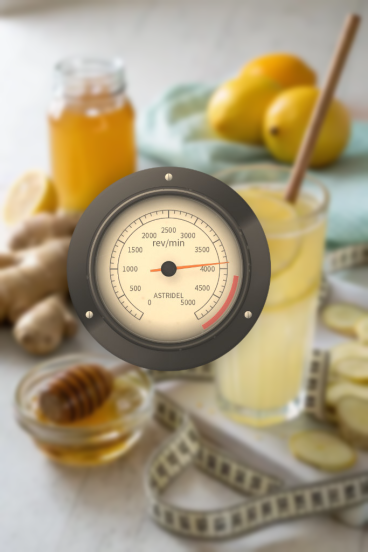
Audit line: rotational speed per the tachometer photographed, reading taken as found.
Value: 3900 rpm
